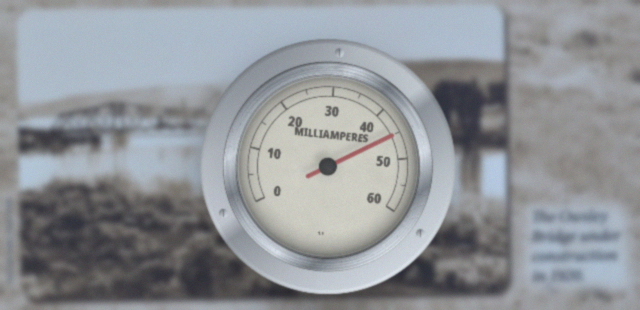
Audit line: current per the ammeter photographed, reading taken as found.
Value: 45 mA
